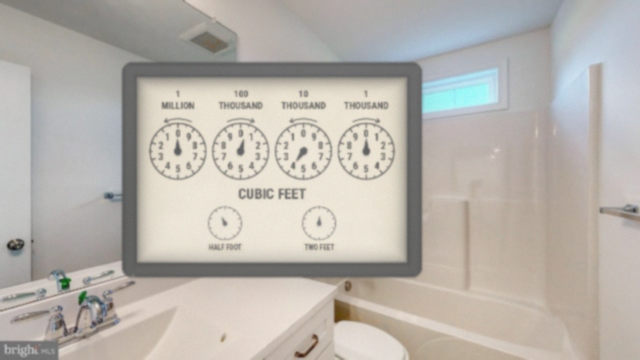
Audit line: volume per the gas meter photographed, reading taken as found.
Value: 4000 ft³
